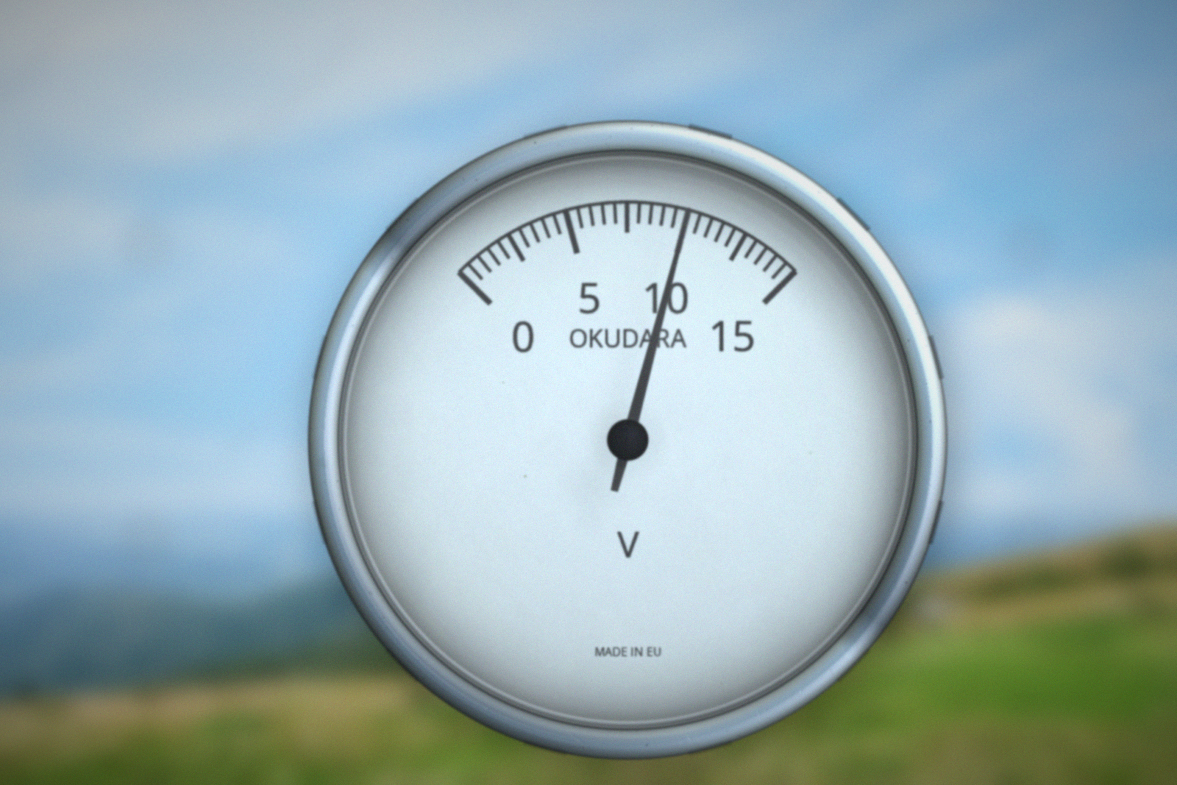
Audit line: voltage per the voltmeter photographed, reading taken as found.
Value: 10 V
